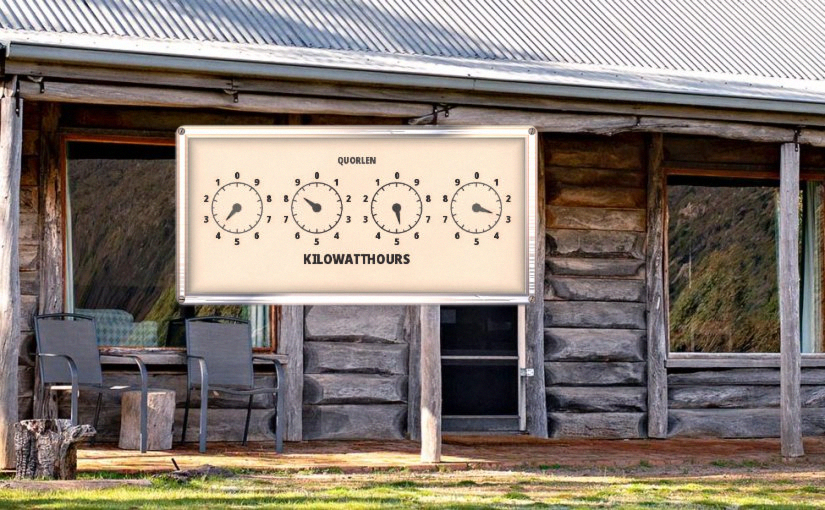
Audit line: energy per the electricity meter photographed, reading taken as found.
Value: 3853 kWh
